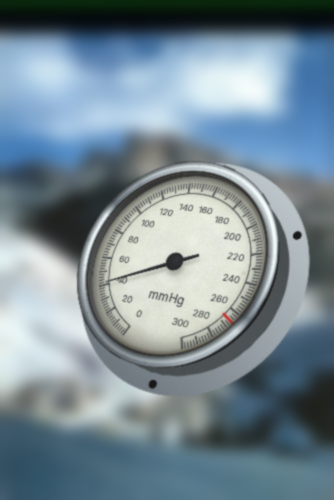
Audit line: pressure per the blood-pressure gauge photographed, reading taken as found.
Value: 40 mmHg
